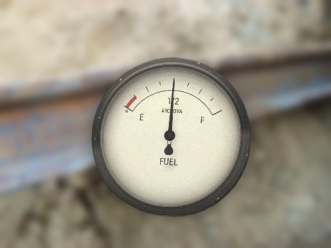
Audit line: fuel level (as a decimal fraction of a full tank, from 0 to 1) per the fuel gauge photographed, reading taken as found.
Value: 0.5
